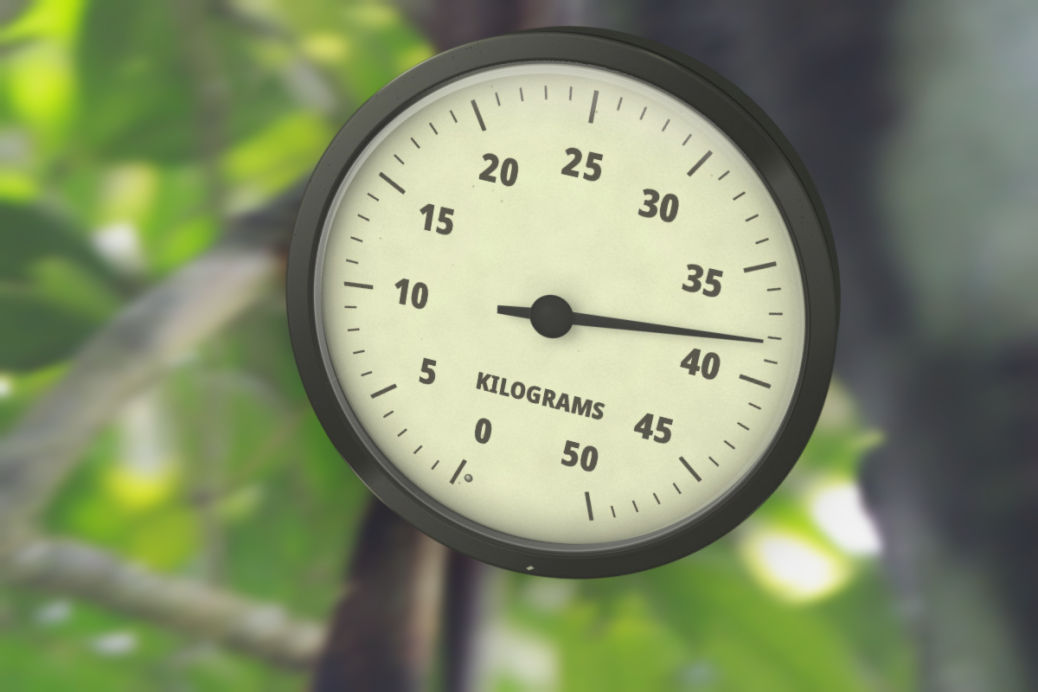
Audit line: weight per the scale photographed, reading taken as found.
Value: 38 kg
